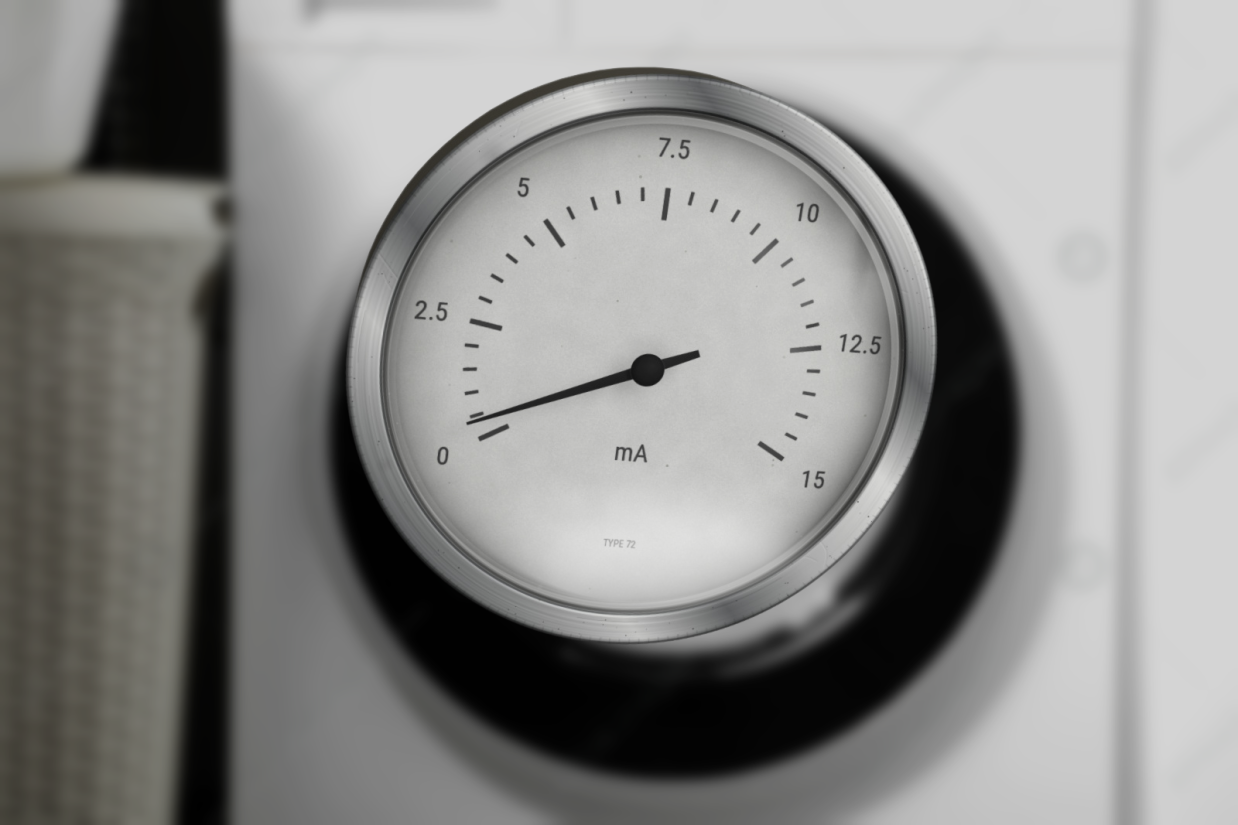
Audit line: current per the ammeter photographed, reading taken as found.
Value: 0.5 mA
